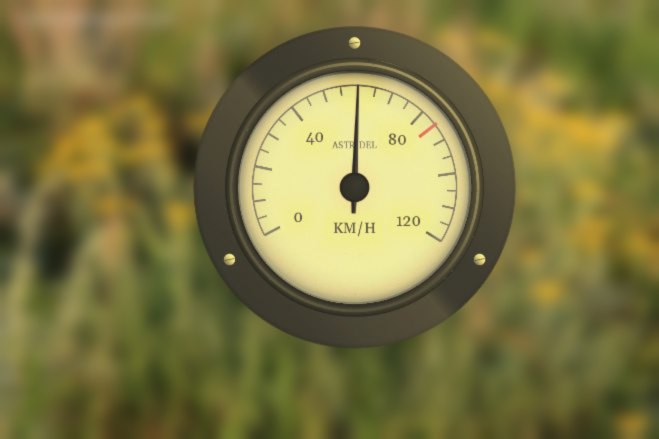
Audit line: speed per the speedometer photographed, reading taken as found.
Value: 60 km/h
